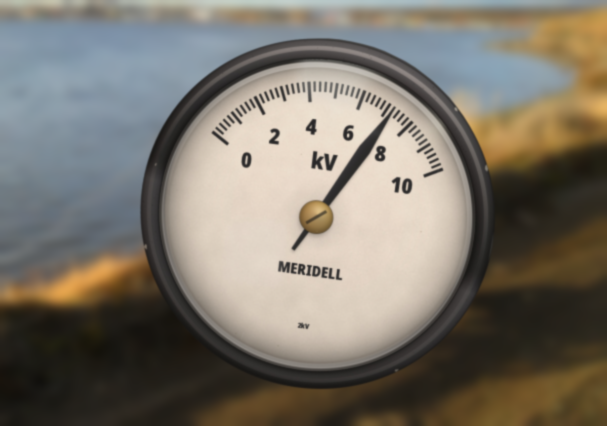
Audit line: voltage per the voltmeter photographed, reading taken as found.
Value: 7.2 kV
